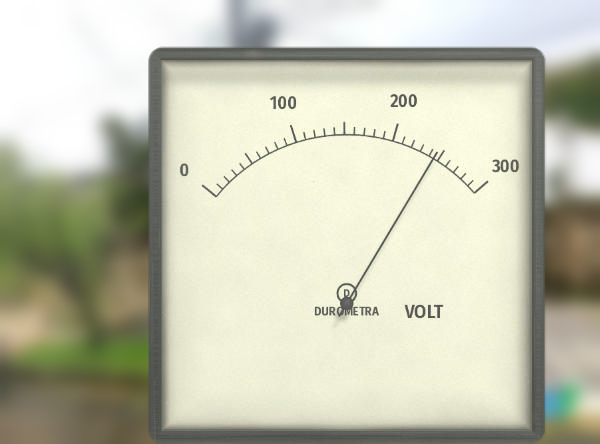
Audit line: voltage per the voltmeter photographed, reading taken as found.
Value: 245 V
